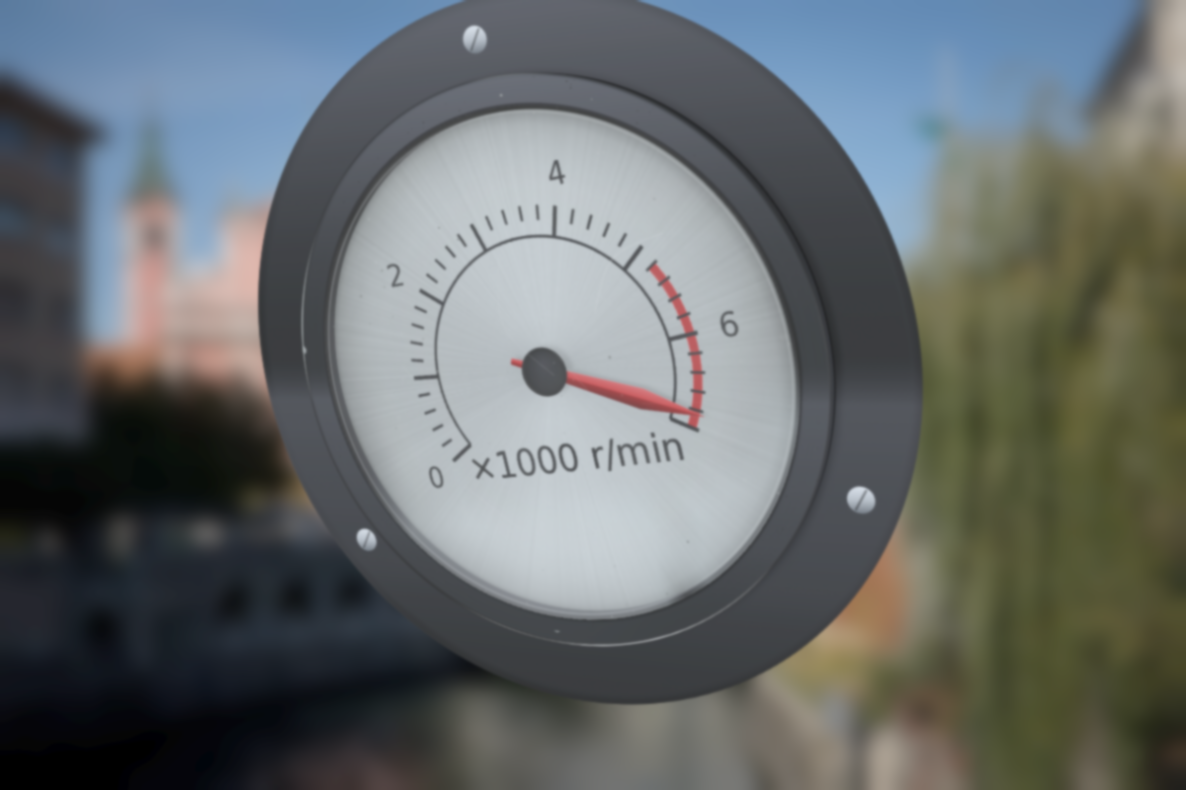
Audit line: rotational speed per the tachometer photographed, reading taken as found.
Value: 6800 rpm
